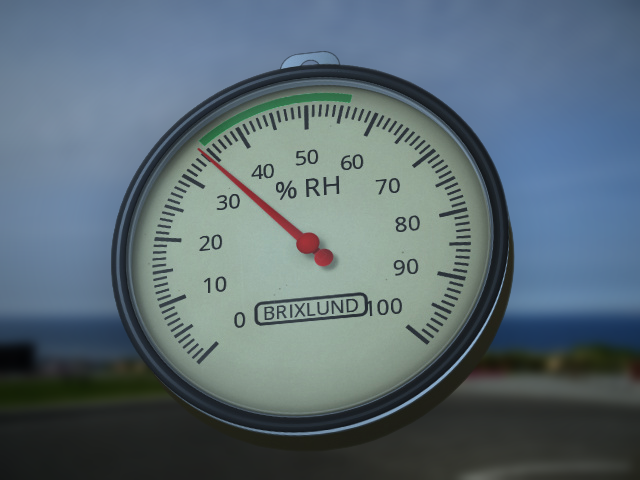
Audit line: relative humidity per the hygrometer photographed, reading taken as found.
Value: 34 %
